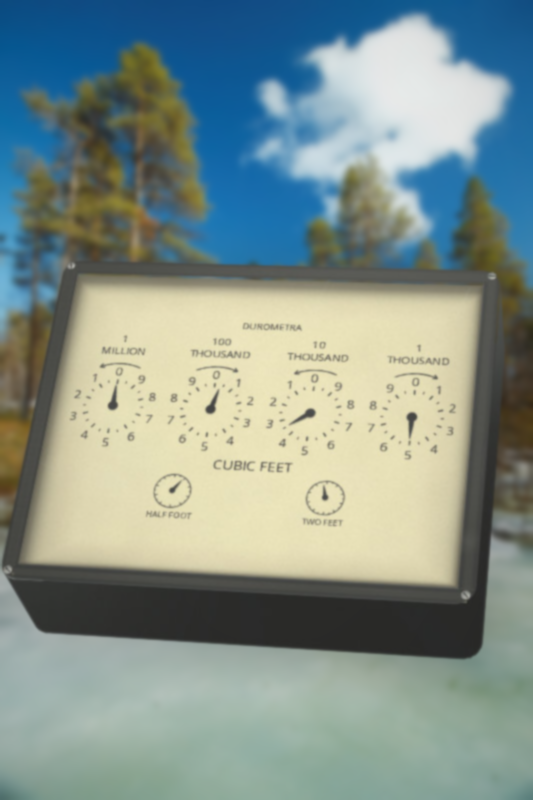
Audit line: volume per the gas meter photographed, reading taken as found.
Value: 3500 ft³
